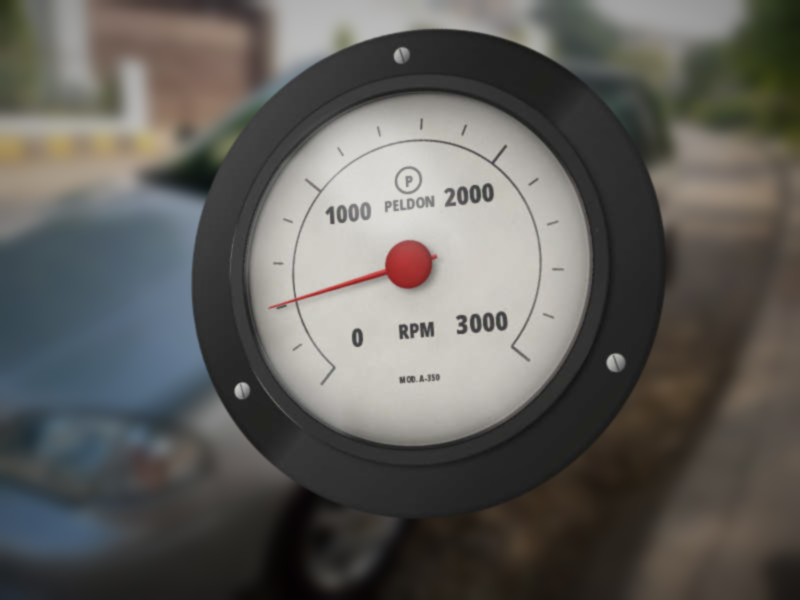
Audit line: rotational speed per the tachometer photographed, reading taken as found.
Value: 400 rpm
